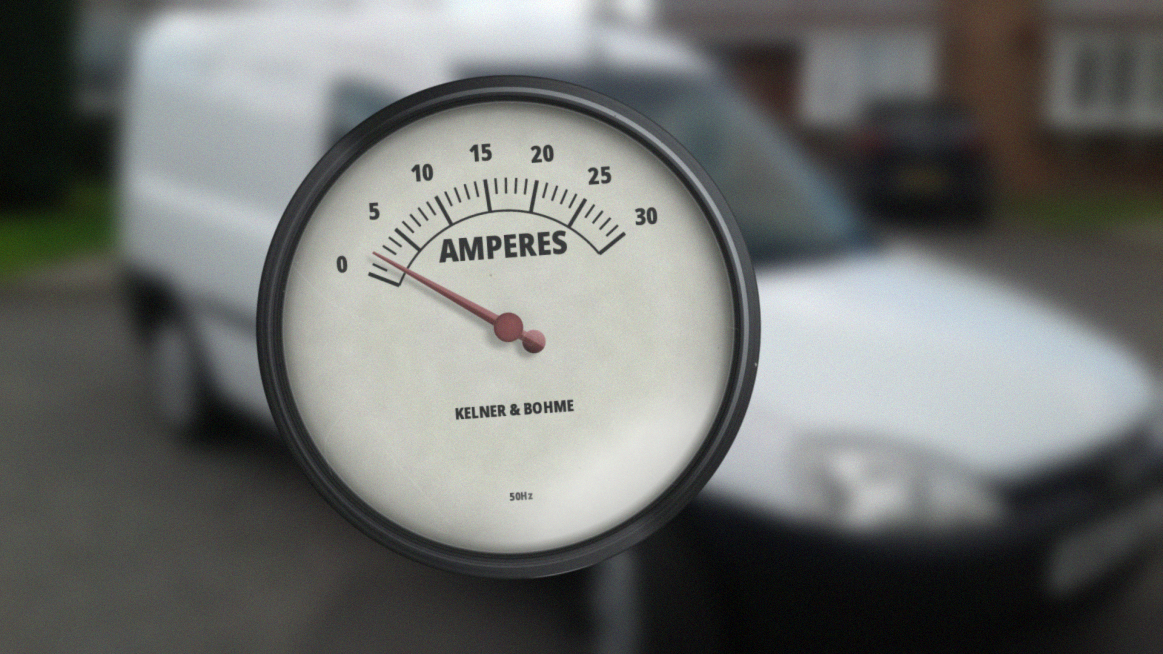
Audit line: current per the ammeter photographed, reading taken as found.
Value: 2 A
